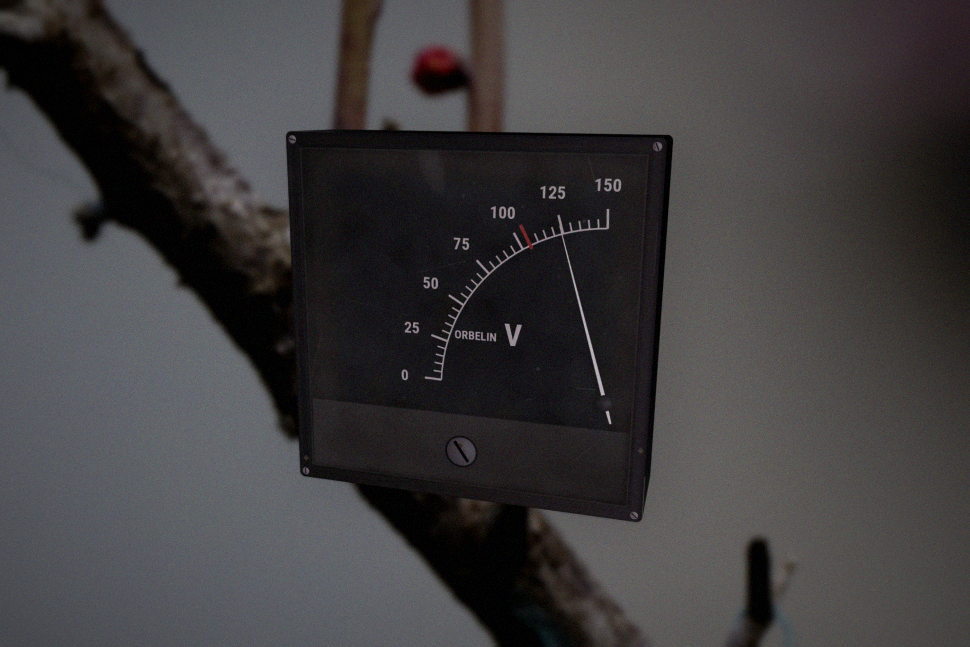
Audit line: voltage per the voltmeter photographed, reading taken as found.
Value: 125 V
